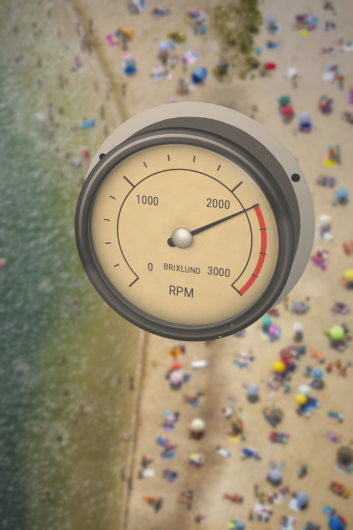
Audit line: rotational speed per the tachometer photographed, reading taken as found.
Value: 2200 rpm
